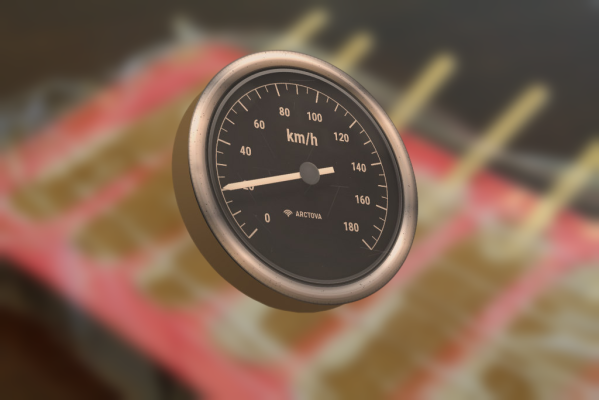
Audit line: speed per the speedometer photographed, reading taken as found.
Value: 20 km/h
